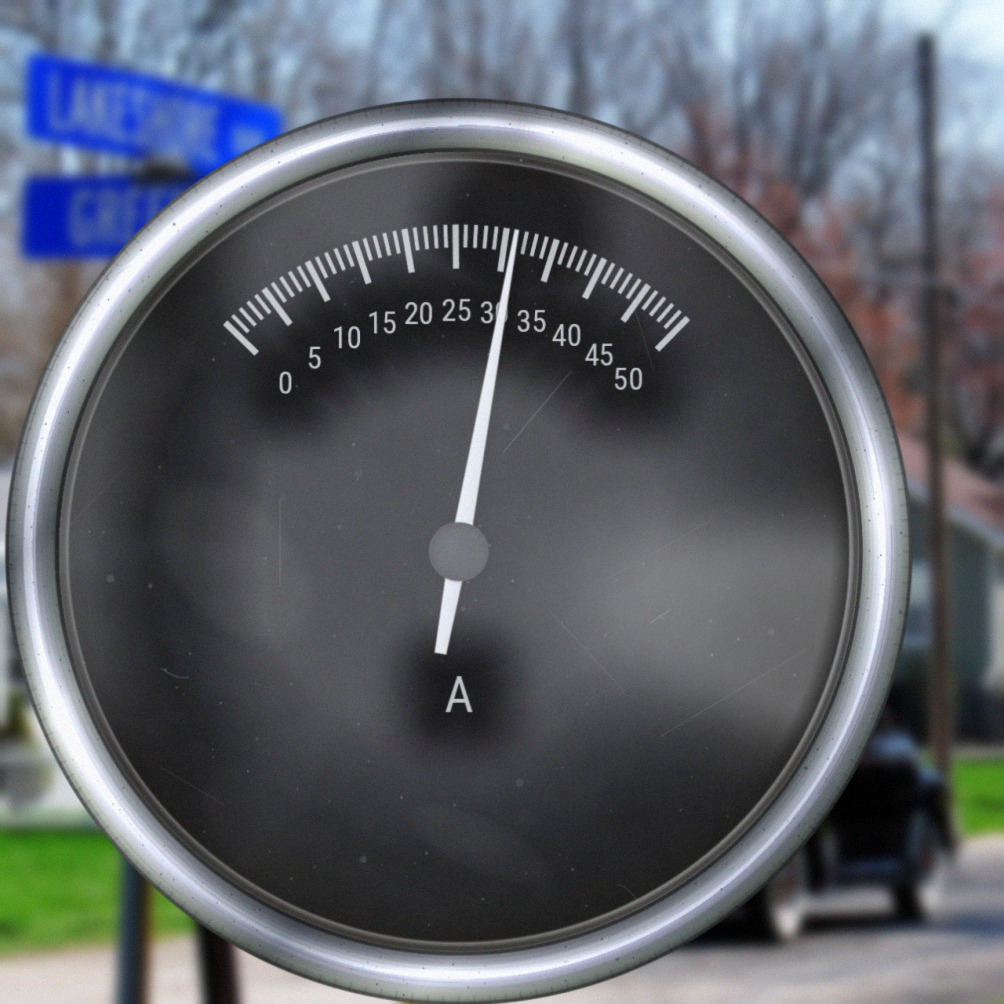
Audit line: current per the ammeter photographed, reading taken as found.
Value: 31 A
